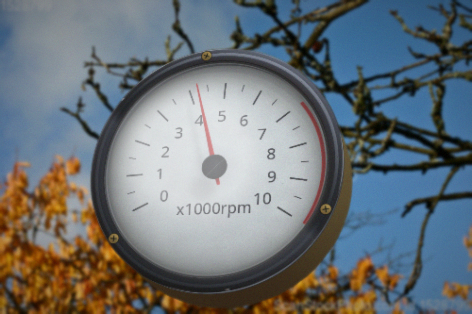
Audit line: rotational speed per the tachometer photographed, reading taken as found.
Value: 4250 rpm
